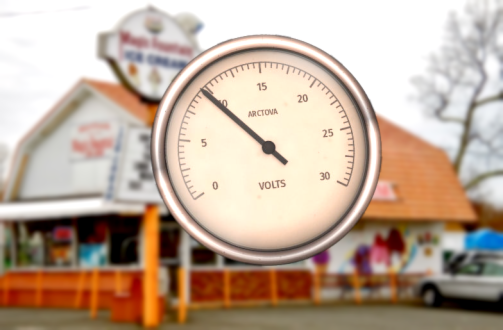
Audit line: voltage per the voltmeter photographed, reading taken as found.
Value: 9.5 V
